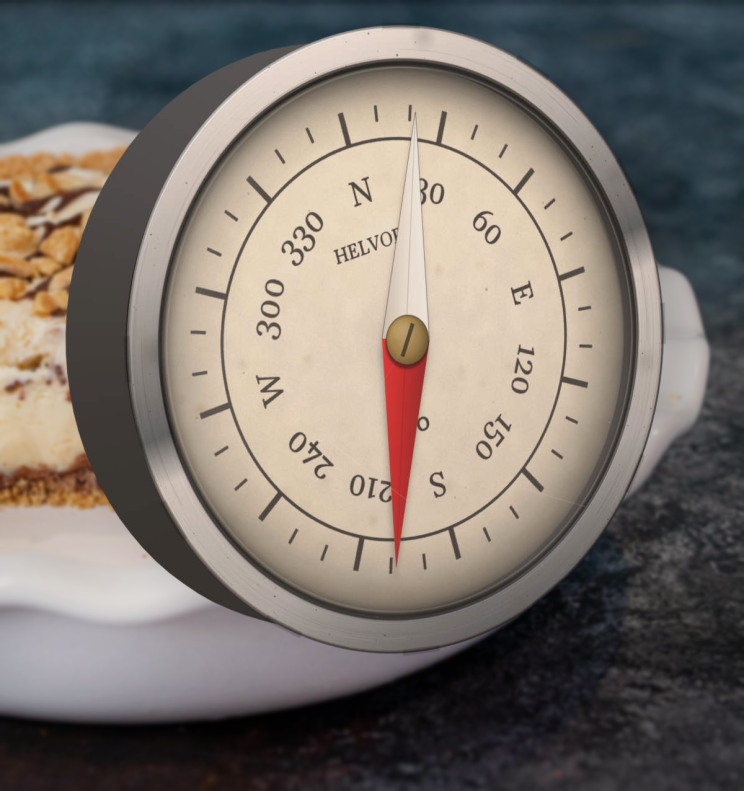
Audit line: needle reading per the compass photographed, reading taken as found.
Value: 200 °
